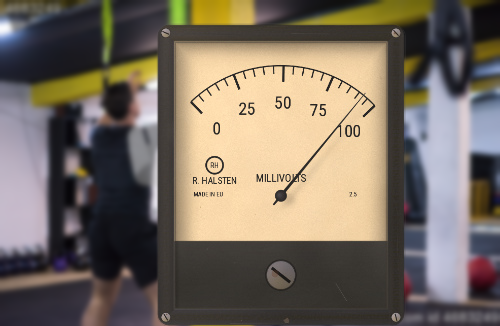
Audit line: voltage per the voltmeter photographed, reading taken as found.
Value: 92.5 mV
